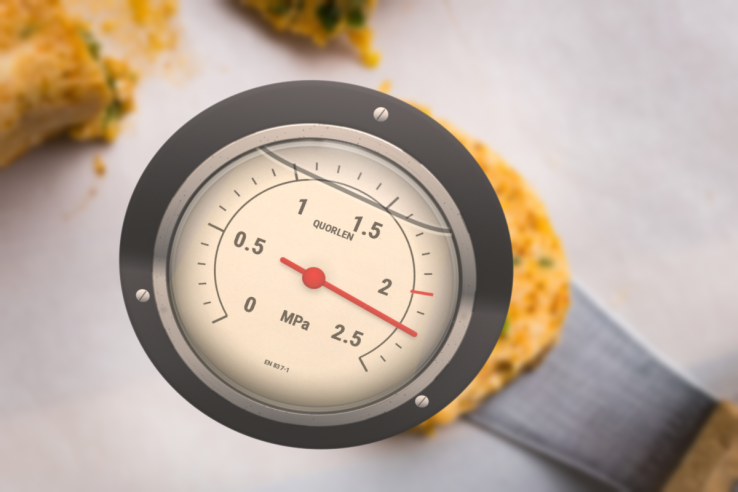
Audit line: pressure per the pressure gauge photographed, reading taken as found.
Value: 2.2 MPa
